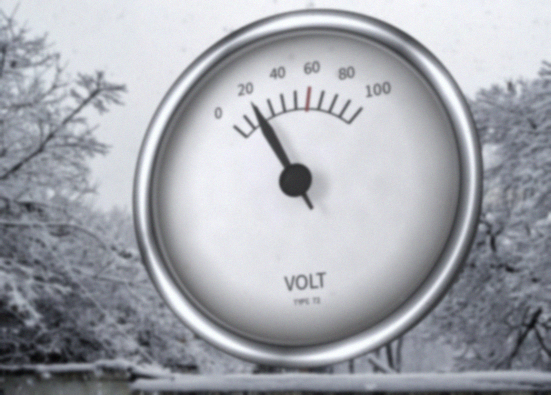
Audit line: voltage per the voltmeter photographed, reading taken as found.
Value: 20 V
